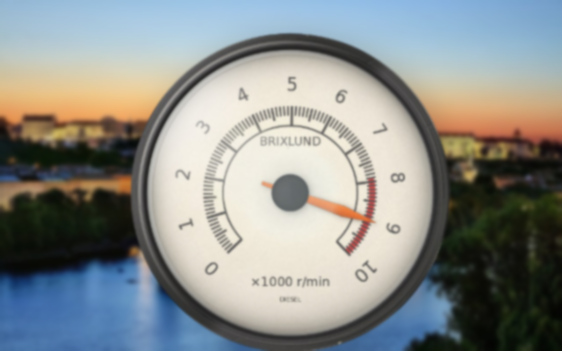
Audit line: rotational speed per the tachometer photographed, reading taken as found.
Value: 9000 rpm
